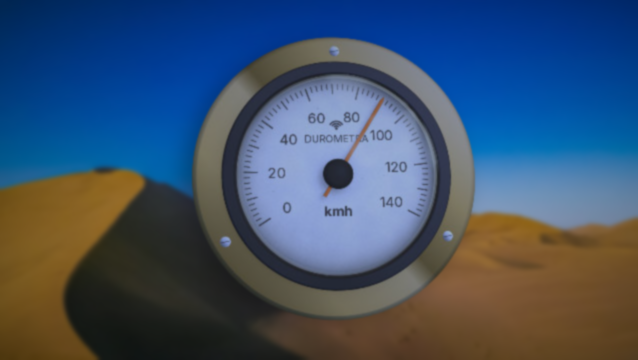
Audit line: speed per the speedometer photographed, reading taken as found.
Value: 90 km/h
